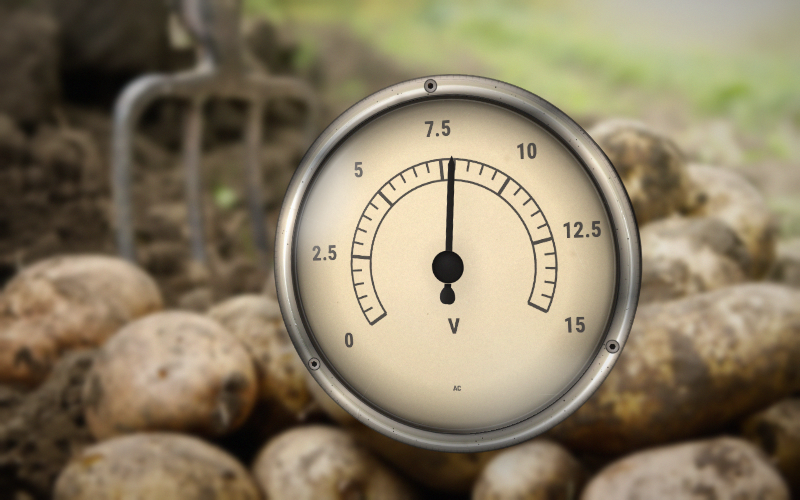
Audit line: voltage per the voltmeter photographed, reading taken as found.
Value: 8 V
